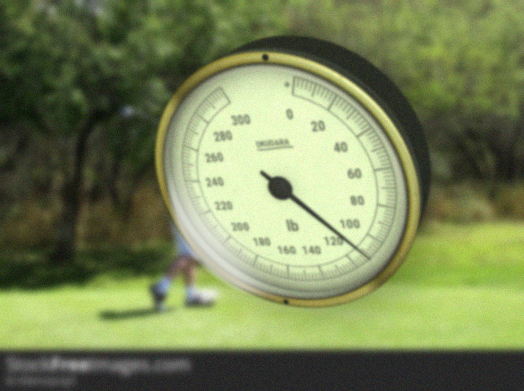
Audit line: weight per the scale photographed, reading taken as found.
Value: 110 lb
